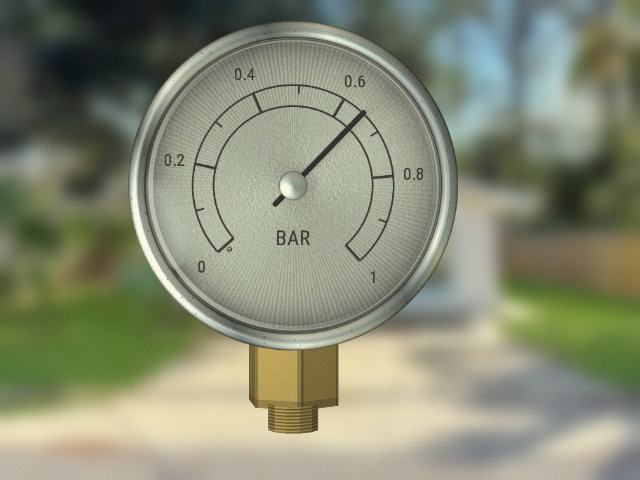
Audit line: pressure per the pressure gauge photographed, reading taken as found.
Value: 0.65 bar
